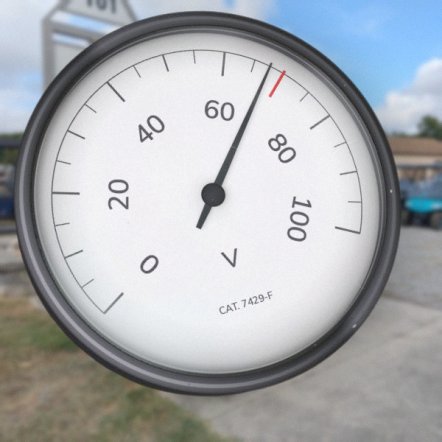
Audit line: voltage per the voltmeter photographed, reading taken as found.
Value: 67.5 V
